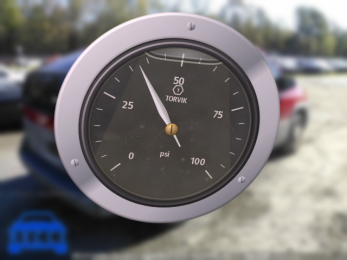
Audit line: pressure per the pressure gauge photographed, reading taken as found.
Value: 37.5 psi
